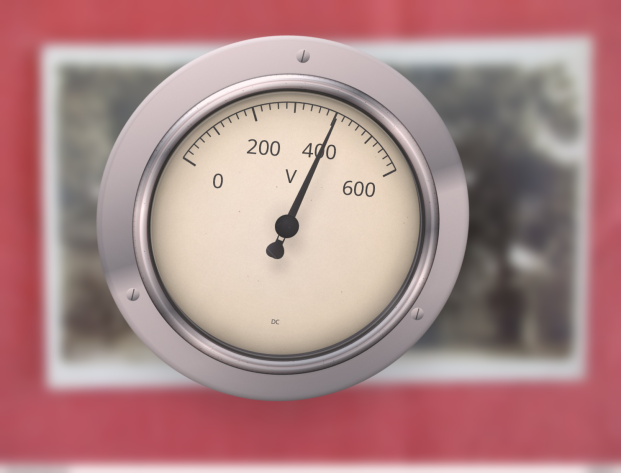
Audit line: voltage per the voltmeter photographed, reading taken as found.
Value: 400 V
